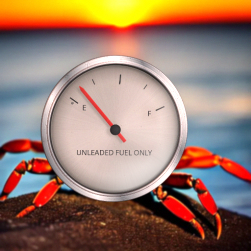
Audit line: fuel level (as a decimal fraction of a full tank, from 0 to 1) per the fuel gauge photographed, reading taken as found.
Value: 0.125
